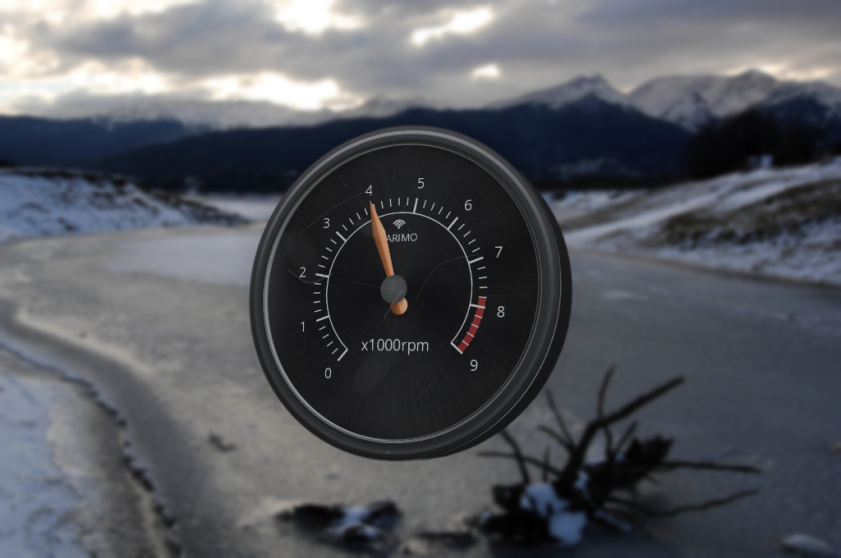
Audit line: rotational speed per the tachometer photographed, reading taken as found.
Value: 4000 rpm
